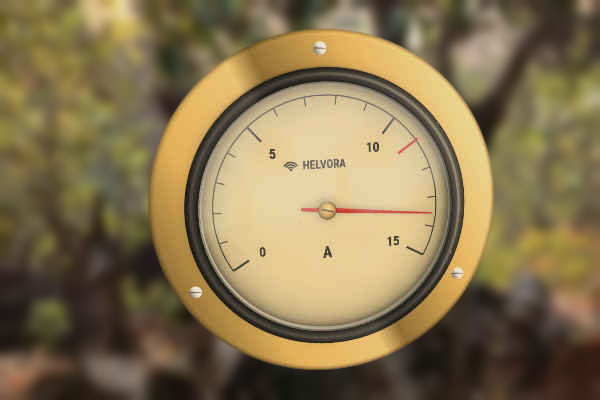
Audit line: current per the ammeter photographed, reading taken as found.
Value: 13.5 A
